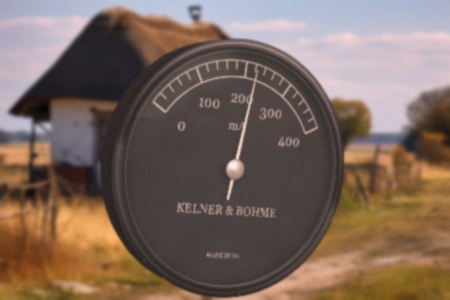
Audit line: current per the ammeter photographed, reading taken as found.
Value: 220 mA
